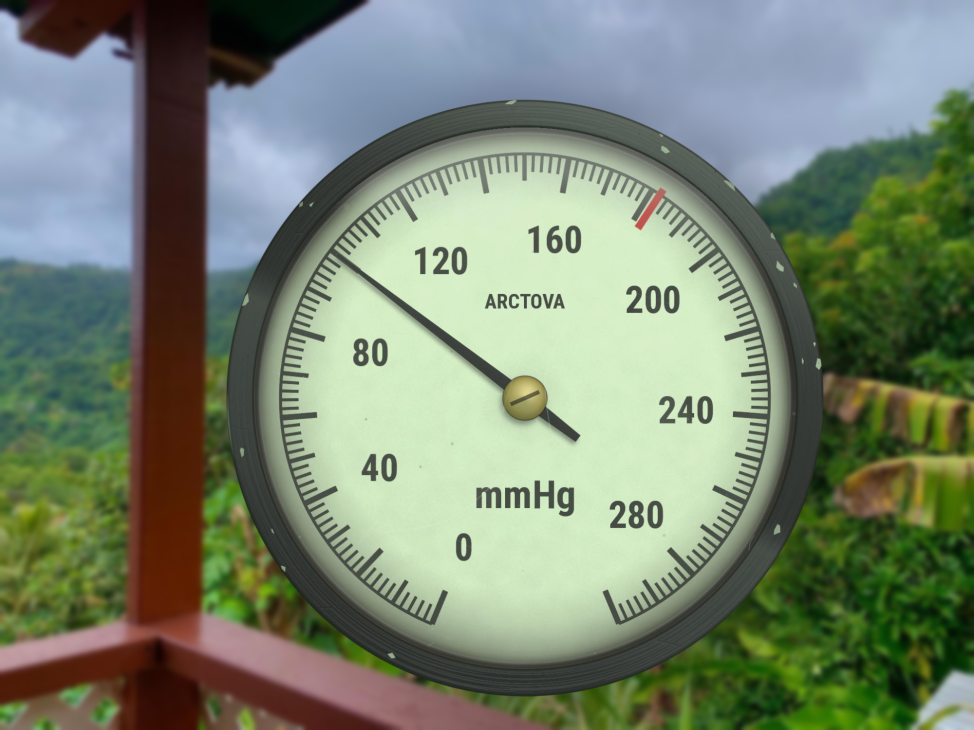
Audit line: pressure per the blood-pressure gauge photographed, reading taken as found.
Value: 100 mmHg
